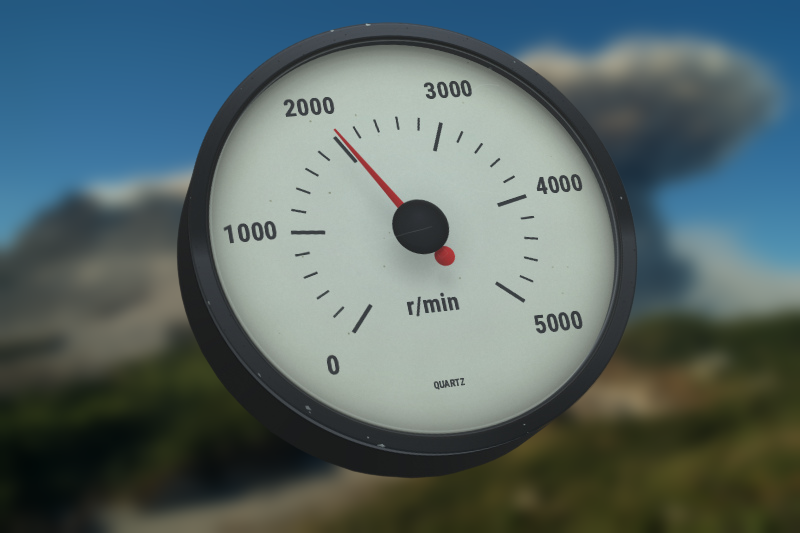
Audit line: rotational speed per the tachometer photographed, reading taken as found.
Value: 2000 rpm
